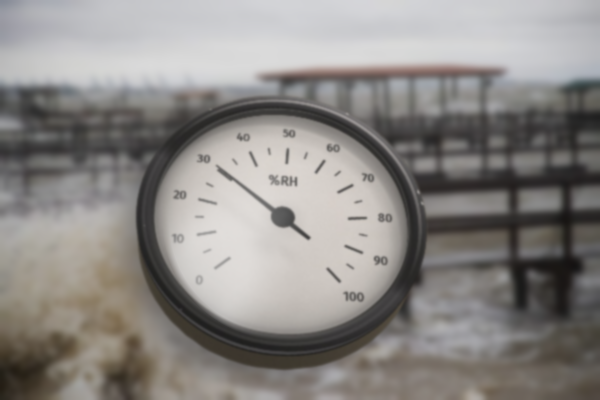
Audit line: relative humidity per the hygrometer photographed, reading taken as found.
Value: 30 %
